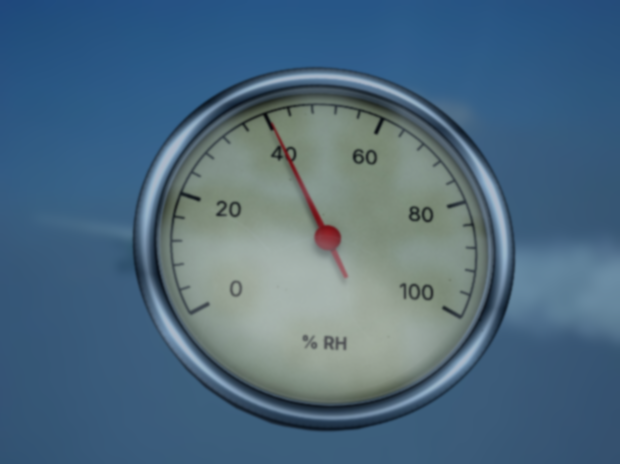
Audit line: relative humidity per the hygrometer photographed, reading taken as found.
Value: 40 %
